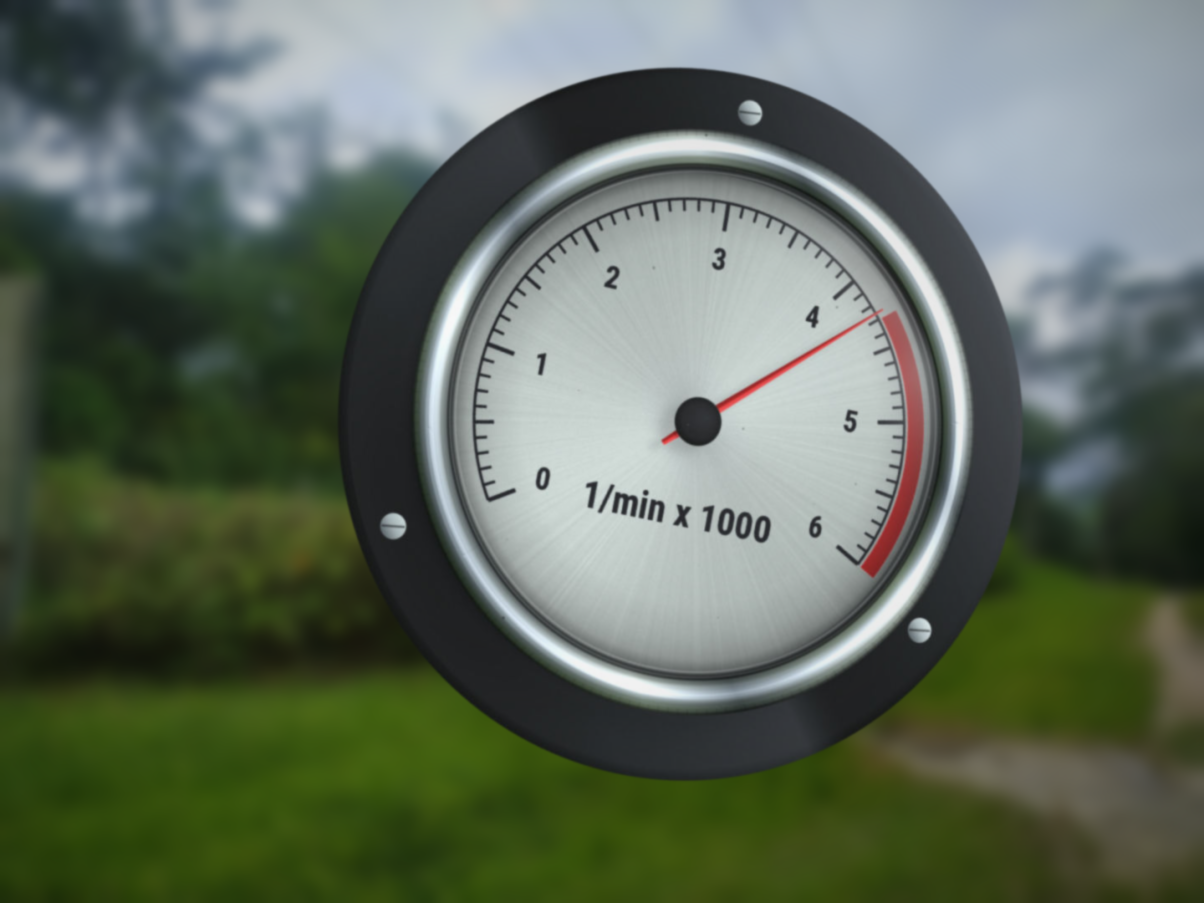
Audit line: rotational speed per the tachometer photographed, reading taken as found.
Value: 4250 rpm
